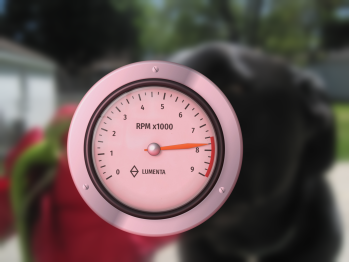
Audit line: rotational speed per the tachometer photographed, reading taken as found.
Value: 7750 rpm
